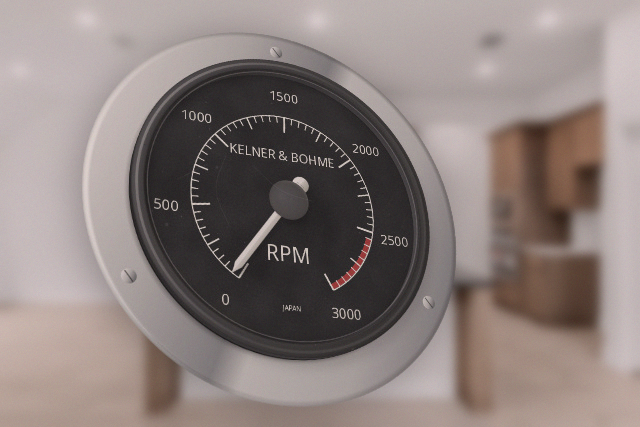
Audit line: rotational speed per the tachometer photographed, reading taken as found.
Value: 50 rpm
